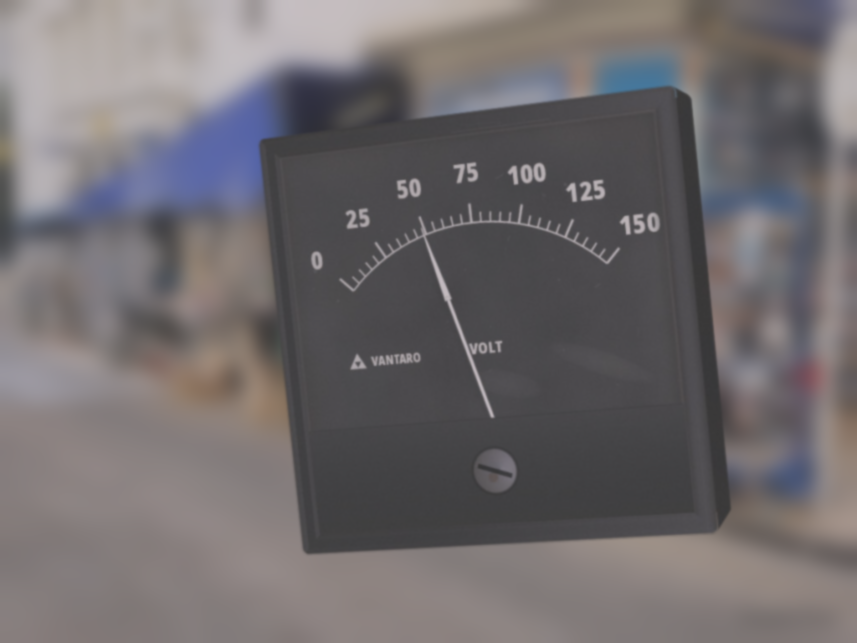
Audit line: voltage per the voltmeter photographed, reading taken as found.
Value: 50 V
